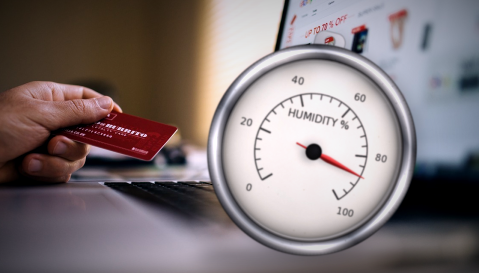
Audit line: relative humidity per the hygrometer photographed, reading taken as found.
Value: 88 %
